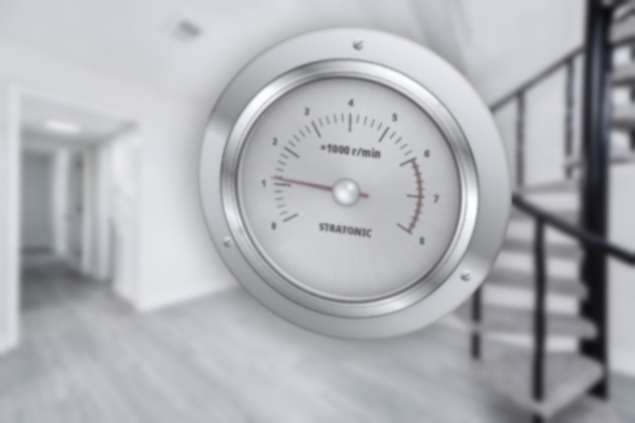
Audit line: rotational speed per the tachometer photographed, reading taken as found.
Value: 1200 rpm
